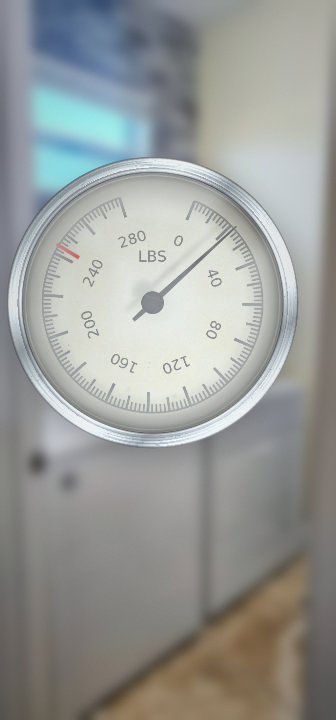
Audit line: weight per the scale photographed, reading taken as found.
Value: 22 lb
